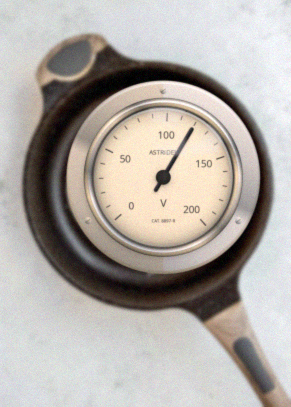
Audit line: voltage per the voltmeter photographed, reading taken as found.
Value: 120 V
